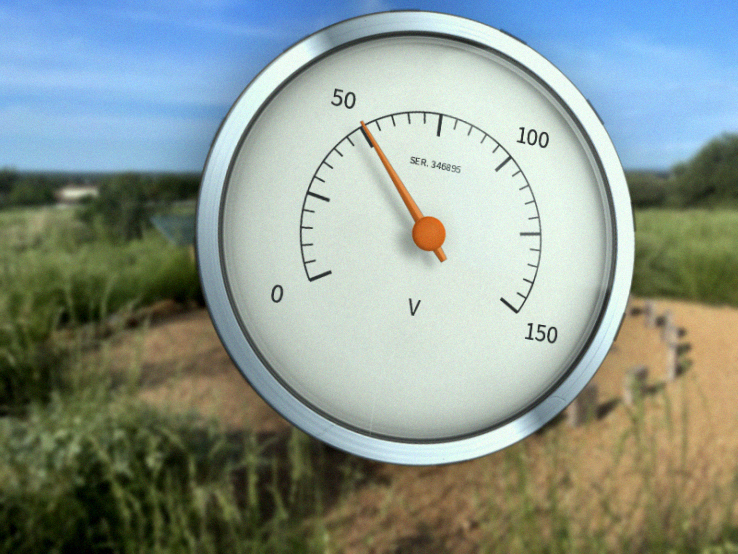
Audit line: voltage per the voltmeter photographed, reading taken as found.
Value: 50 V
